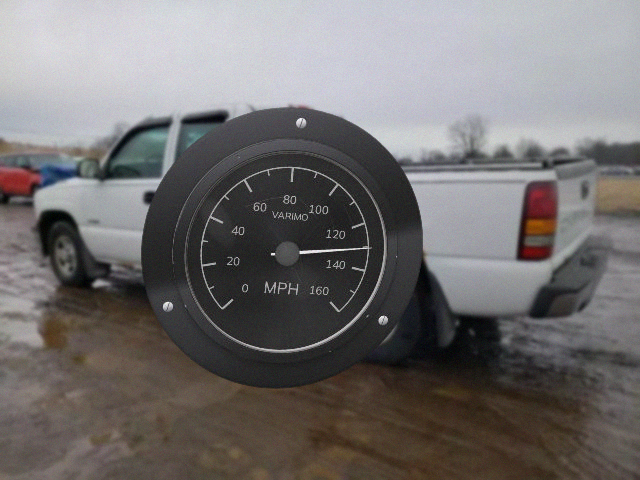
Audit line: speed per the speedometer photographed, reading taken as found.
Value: 130 mph
